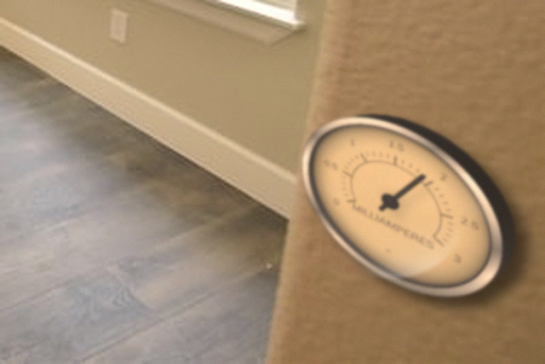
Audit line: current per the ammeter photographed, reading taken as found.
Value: 1.9 mA
